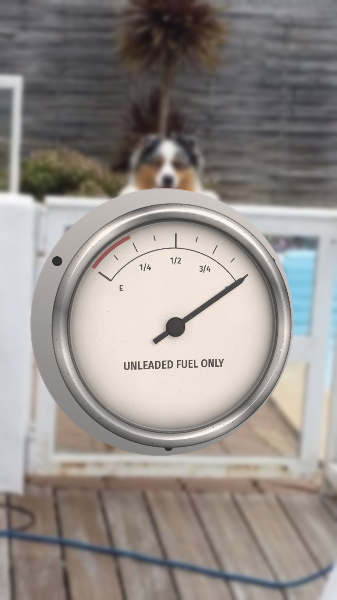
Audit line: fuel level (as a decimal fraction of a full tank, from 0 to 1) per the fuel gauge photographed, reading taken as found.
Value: 1
